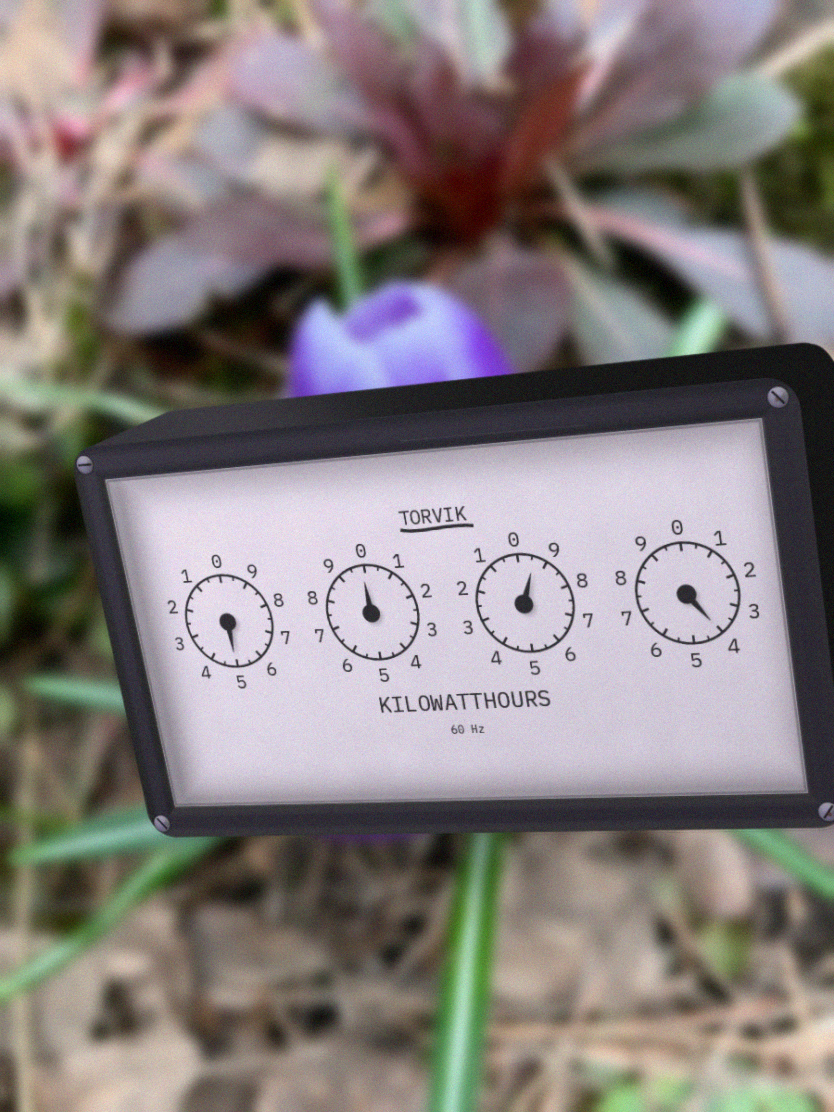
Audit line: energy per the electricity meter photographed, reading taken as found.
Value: 4994 kWh
